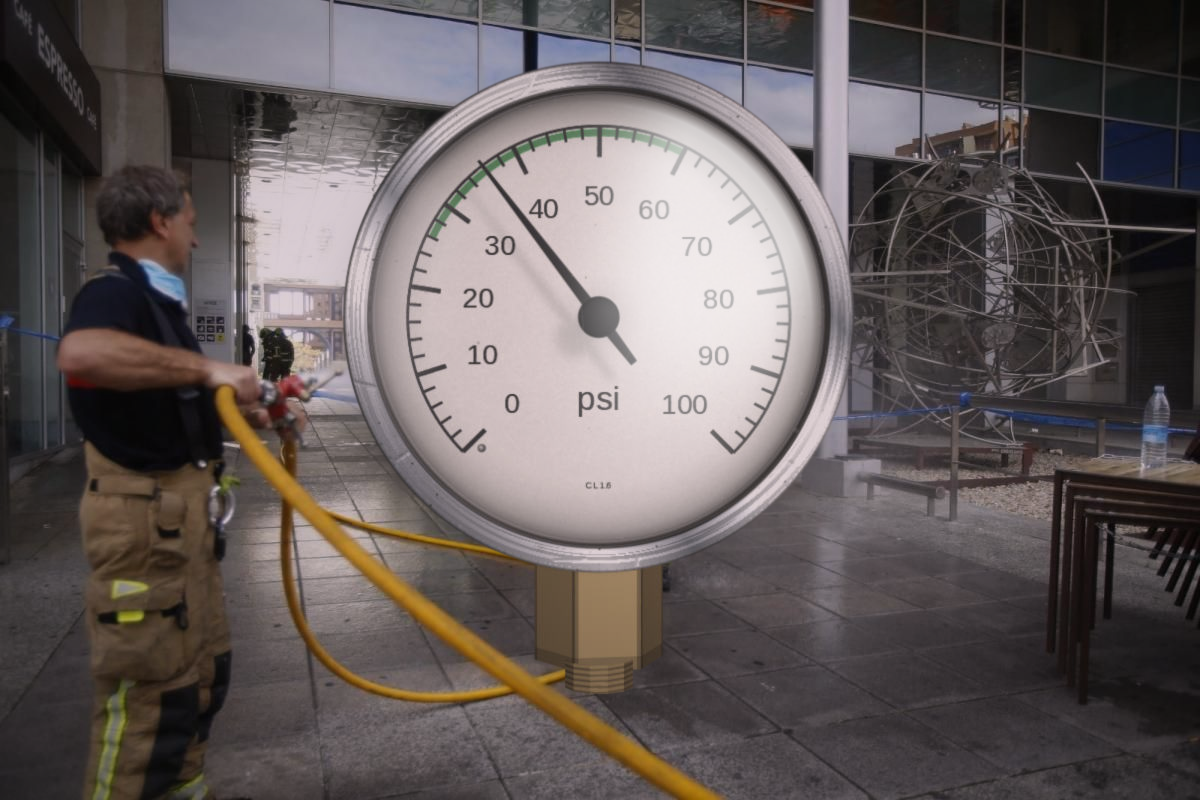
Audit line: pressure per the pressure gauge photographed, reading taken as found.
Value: 36 psi
